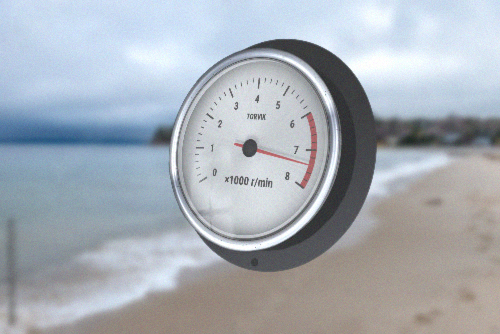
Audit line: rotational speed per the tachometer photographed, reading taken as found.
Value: 7400 rpm
